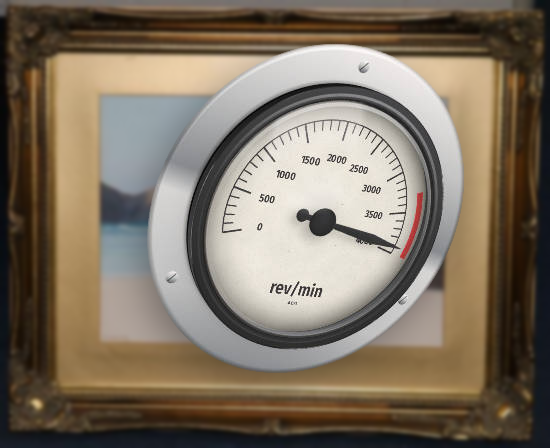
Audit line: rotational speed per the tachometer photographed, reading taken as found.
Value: 3900 rpm
